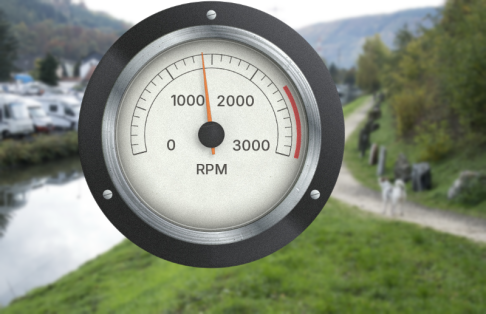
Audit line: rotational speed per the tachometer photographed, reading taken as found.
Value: 1400 rpm
